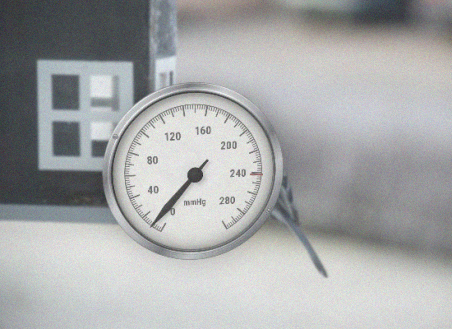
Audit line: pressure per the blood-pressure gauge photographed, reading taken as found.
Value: 10 mmHg
